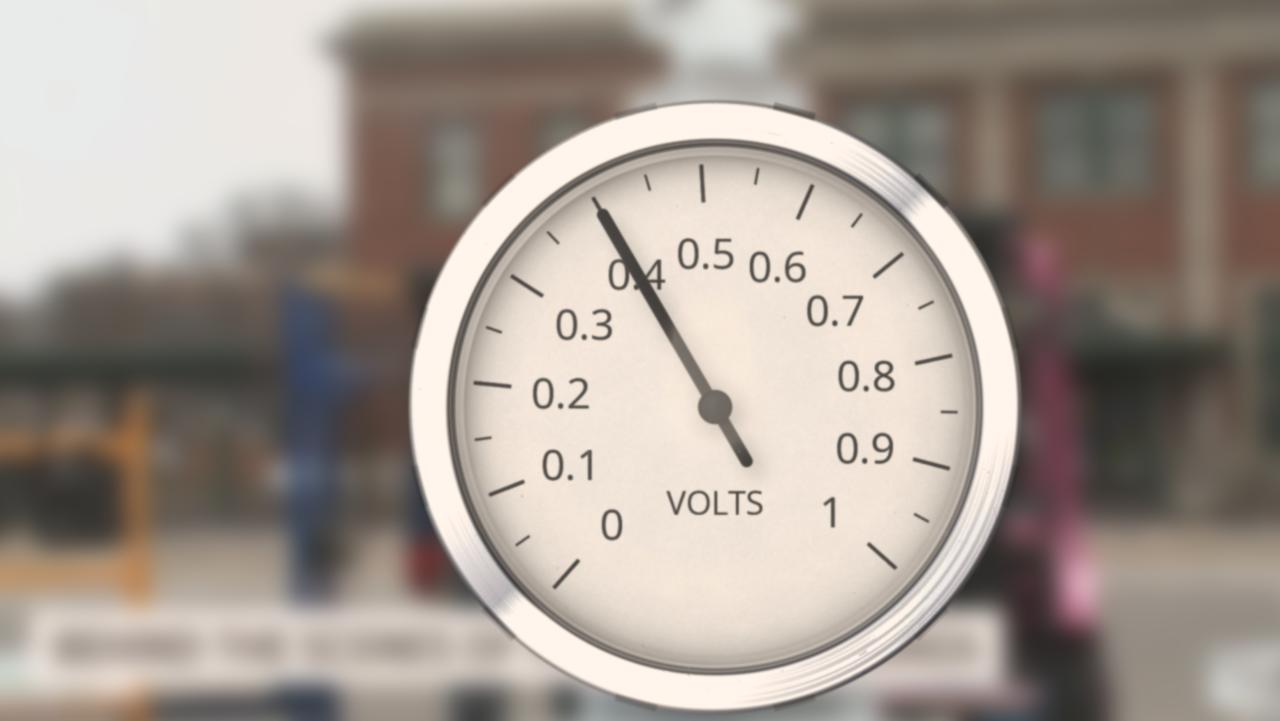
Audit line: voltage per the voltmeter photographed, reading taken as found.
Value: 0.4 V
